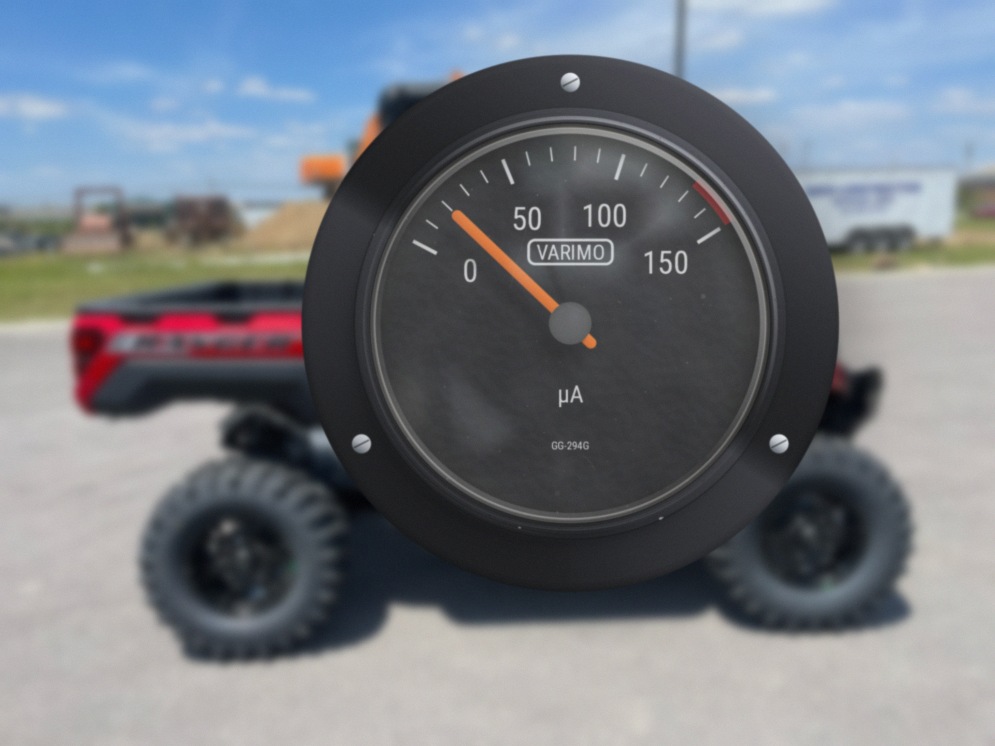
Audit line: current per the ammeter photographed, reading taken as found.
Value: 20 µA
